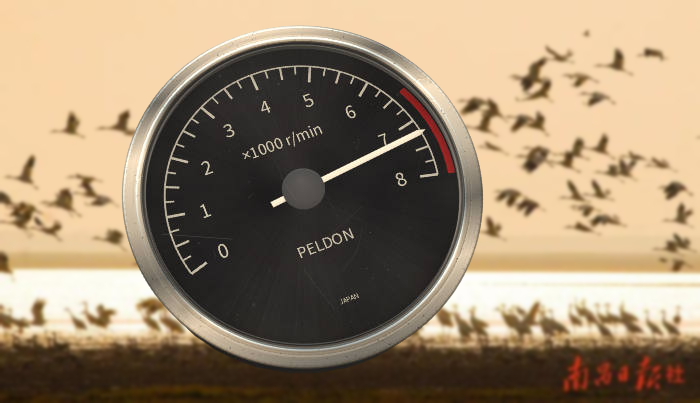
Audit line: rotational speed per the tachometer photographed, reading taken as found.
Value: 7250 rpm
